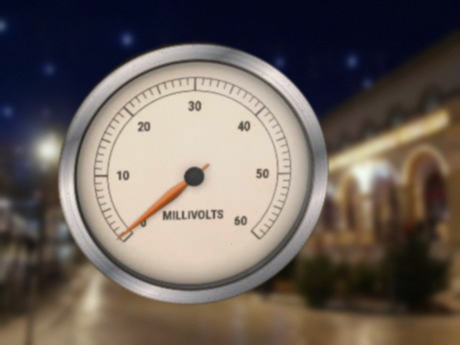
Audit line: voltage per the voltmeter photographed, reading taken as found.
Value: 1 mV
